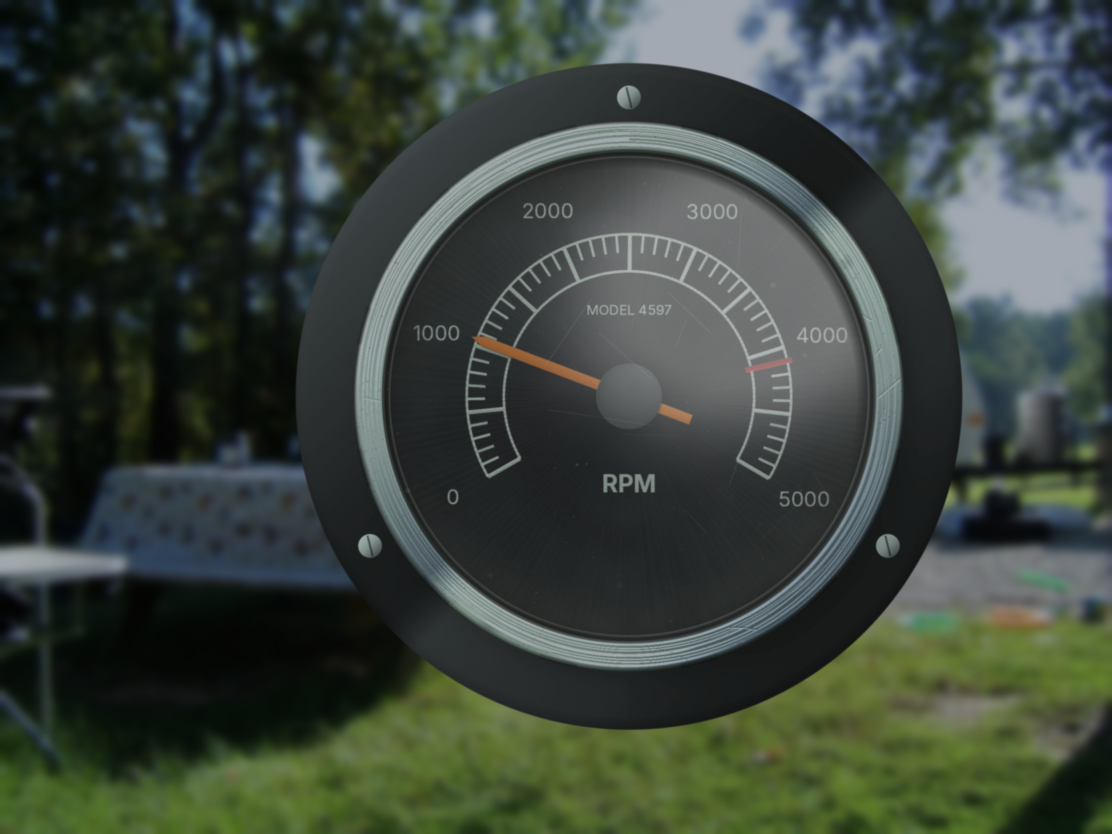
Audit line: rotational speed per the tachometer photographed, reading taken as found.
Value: 1050 rpm
